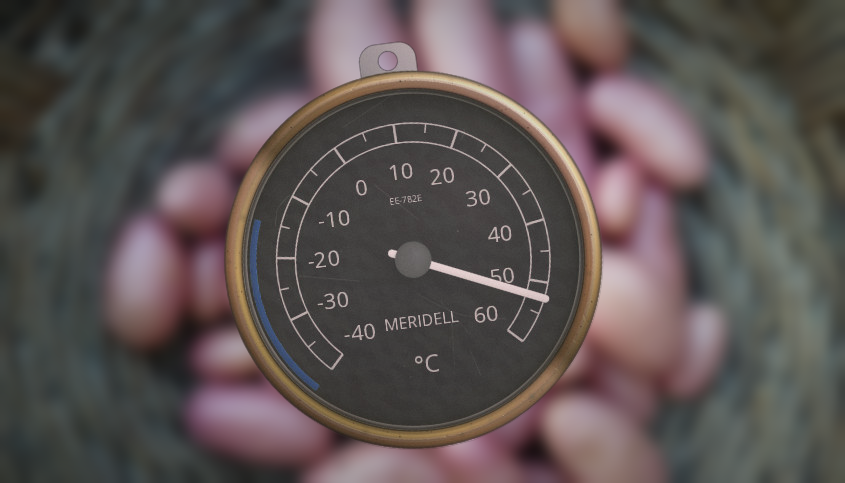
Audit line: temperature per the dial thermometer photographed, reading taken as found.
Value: 52.5 °C
